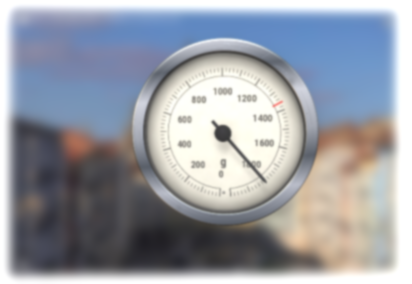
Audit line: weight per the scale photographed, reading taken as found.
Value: 1800 g
